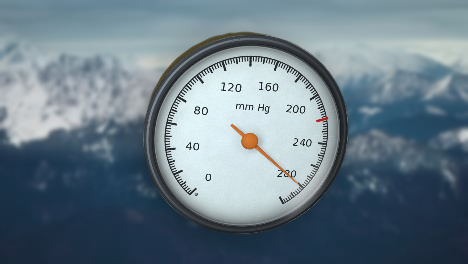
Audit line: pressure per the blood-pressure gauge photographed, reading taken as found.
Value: 280 mmHg
